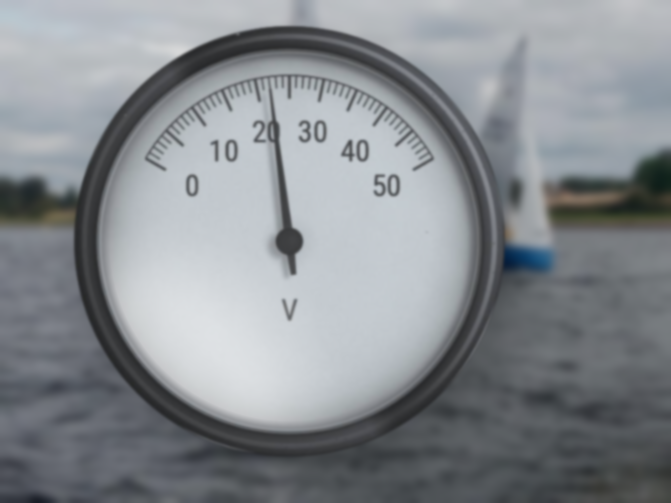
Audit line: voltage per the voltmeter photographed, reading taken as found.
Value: 22 V
